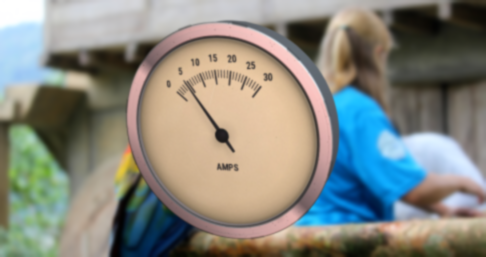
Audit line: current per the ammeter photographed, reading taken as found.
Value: 5 A
